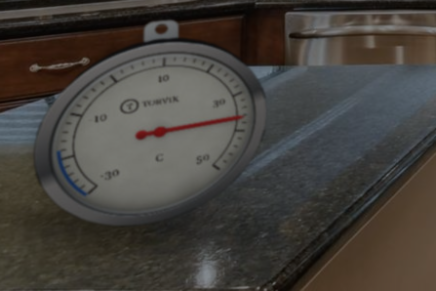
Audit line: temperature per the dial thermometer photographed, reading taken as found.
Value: 36 °C
